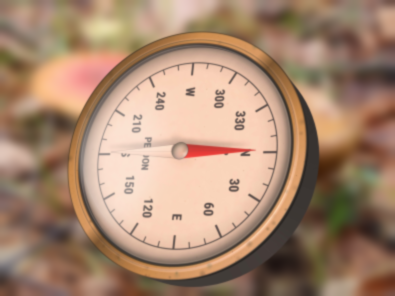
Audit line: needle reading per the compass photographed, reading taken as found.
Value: 0 °
